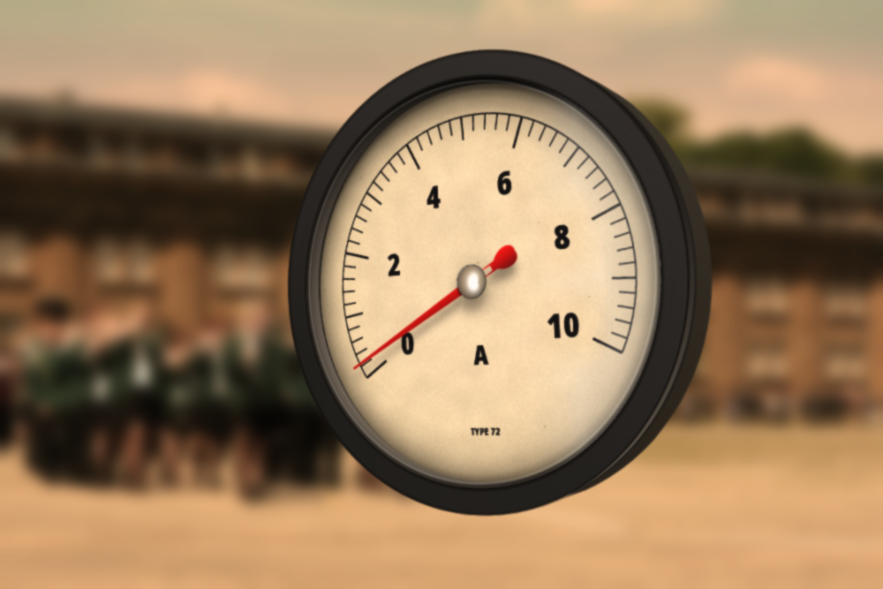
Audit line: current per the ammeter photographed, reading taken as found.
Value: 0.2 A
